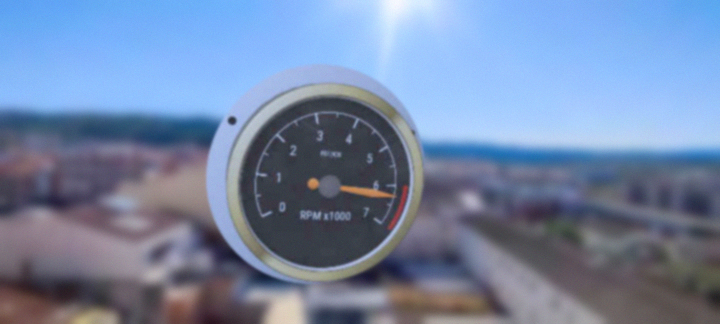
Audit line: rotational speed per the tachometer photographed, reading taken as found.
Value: 6250 rpm
